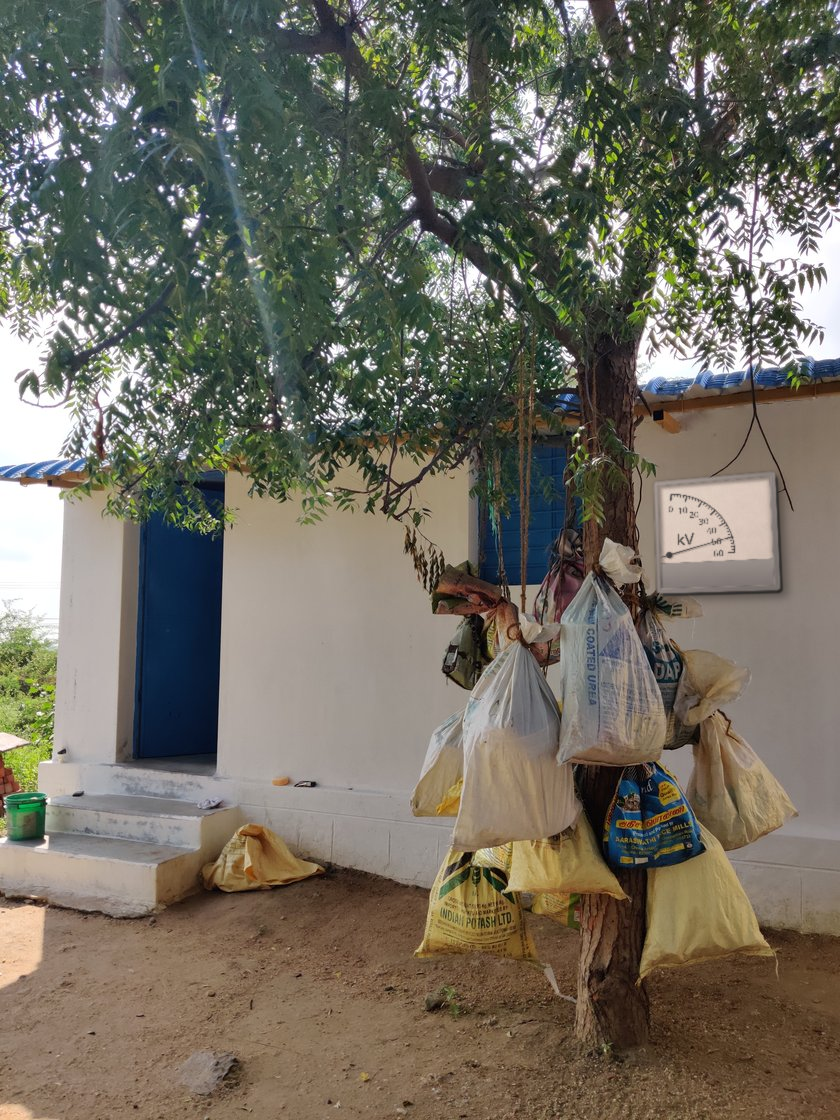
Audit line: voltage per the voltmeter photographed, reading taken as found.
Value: 50 kV
